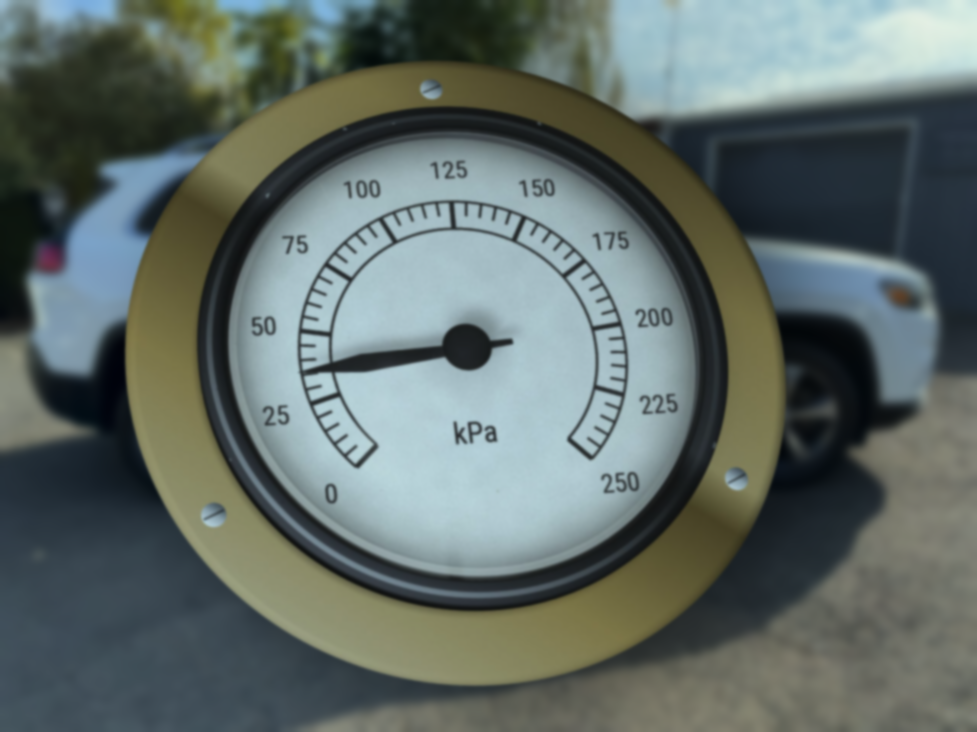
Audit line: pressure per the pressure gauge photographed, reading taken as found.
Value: 35 kPa
